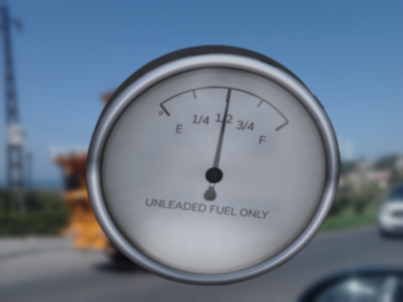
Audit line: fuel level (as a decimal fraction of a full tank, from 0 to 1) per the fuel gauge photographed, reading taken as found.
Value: 0.5
